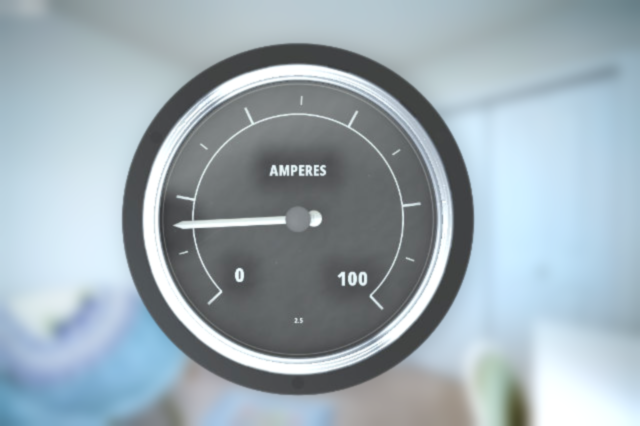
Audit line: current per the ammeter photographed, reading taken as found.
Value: 15 A
